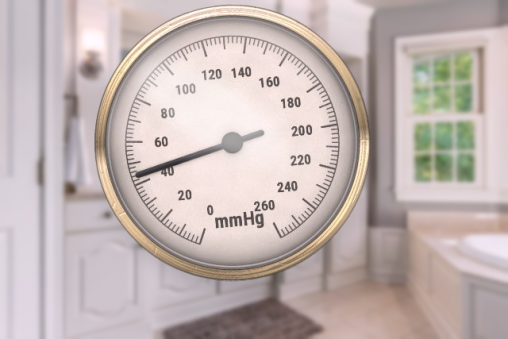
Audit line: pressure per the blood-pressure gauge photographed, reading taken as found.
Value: 44 mmHg
